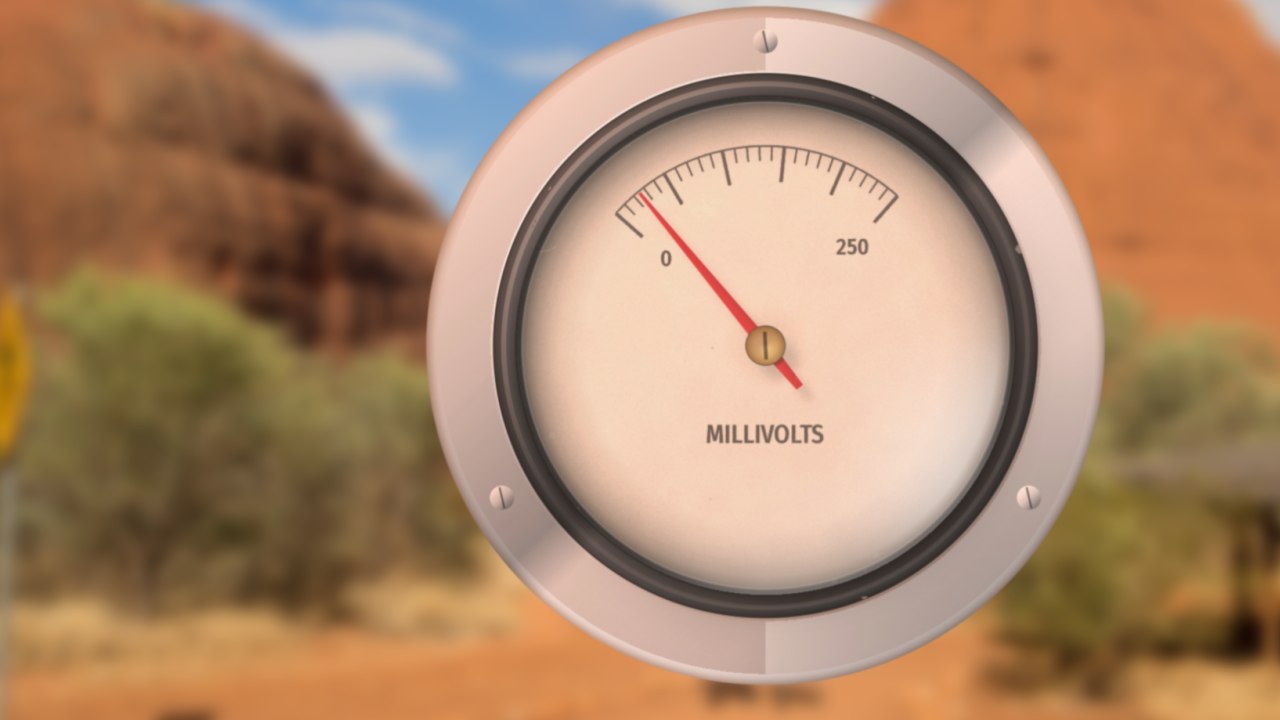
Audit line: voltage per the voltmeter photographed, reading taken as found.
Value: 25 mV
